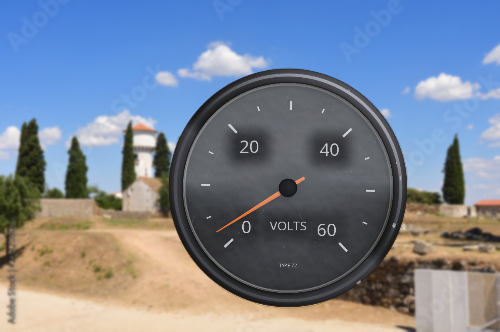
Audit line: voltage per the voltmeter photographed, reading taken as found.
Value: 2.5 V
